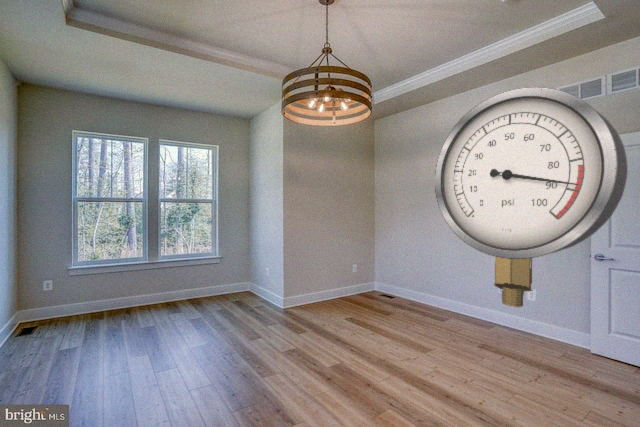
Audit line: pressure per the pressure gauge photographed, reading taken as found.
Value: 88 psi
